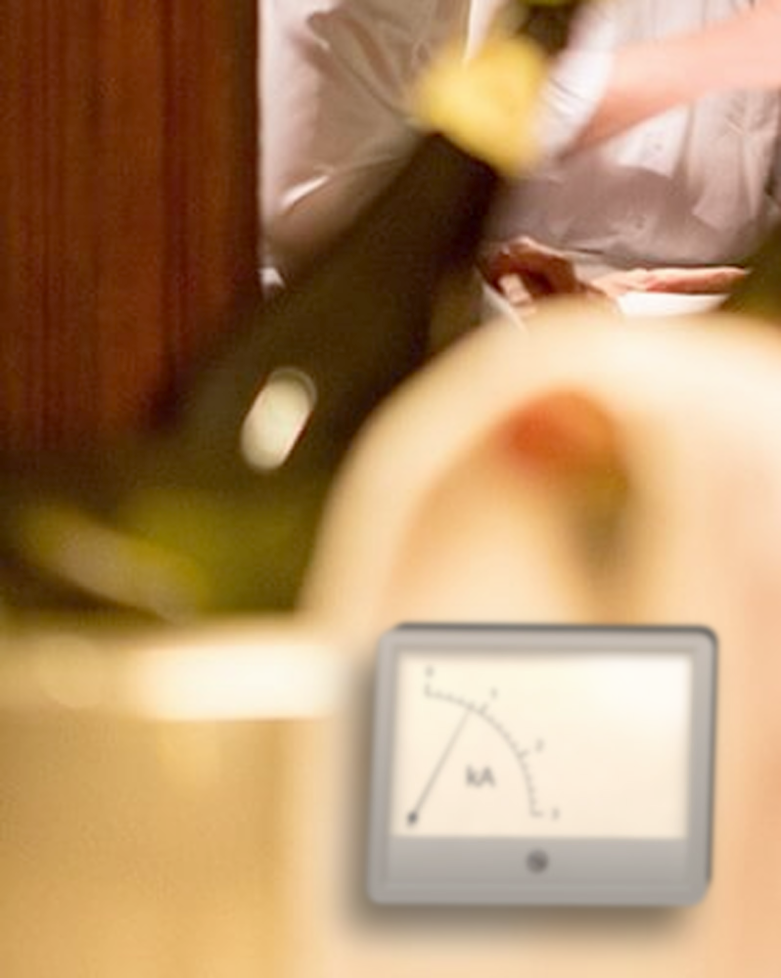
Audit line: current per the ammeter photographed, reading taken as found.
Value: 0.8 kA
